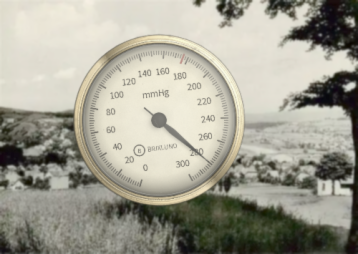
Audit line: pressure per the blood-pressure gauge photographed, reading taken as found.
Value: 280 mmHg
